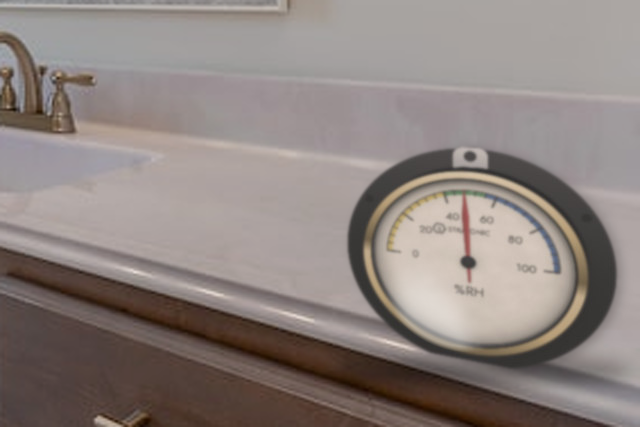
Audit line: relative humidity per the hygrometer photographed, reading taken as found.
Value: 48 %
